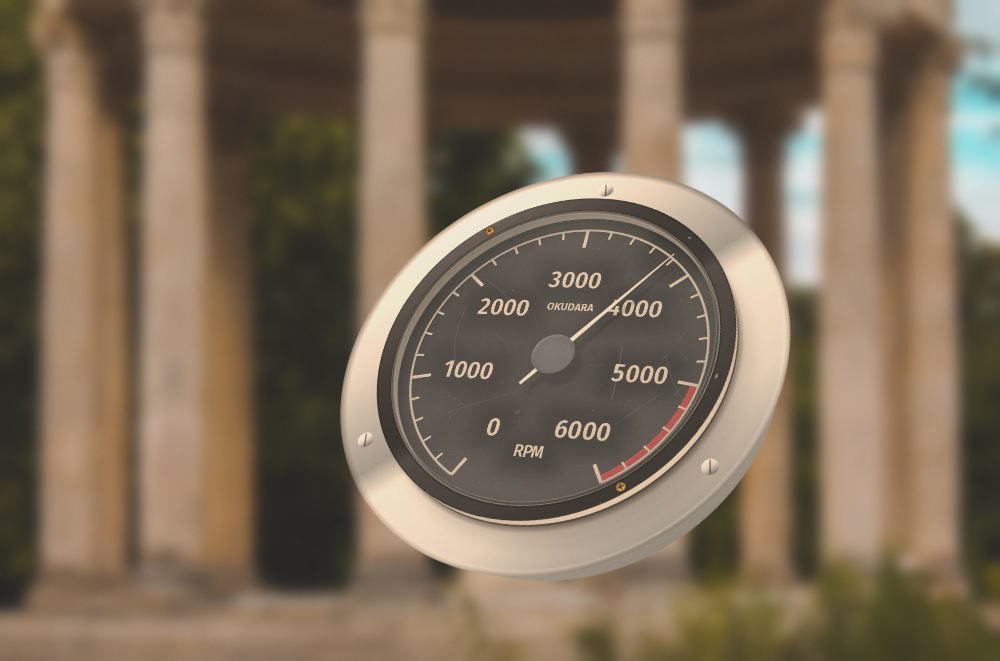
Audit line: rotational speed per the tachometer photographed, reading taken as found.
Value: 3800 rpm
